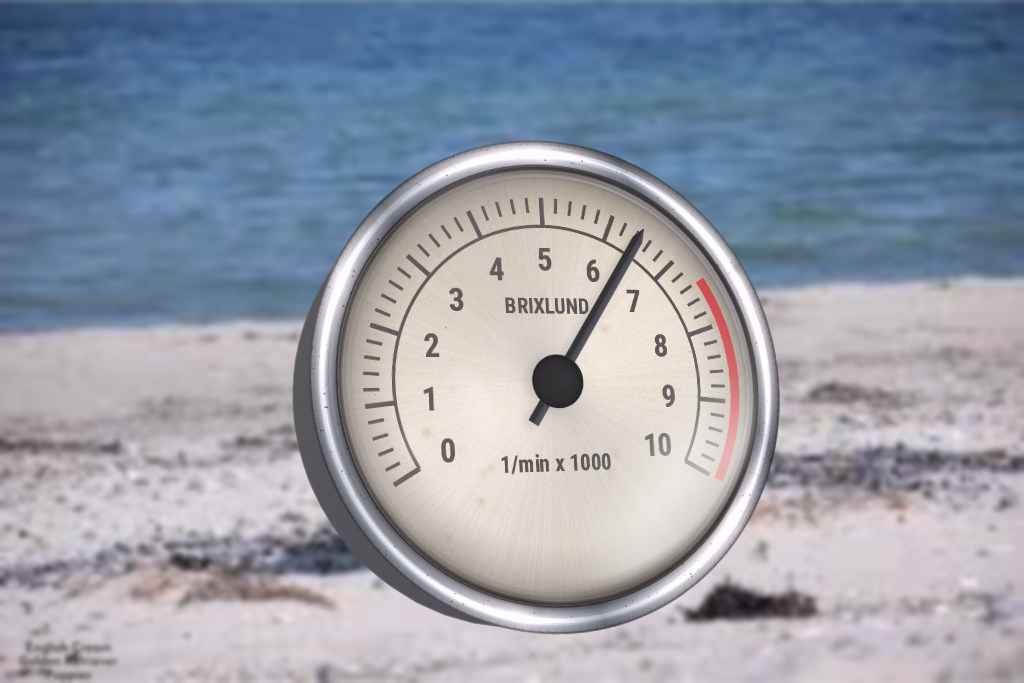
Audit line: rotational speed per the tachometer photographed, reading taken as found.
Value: 6400 rpm
